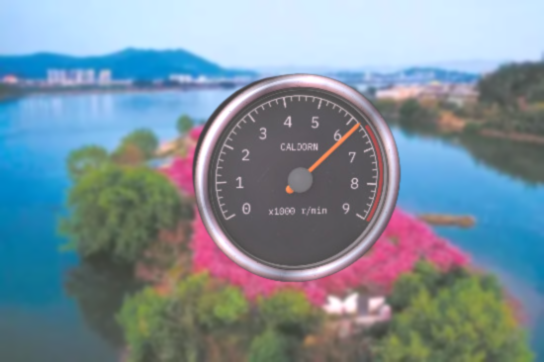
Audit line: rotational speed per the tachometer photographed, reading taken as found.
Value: 6200 rpm
